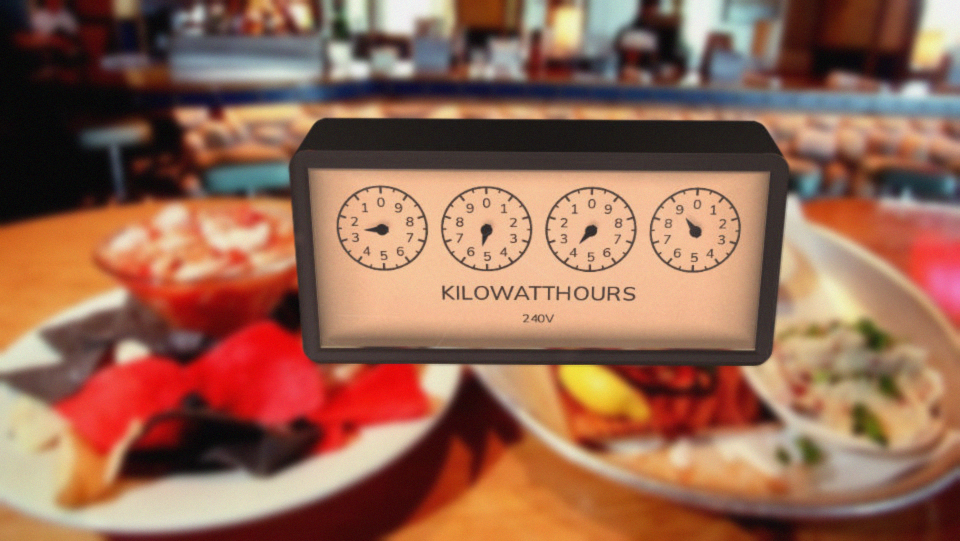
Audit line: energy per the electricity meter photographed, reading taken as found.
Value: 2539 kWh
